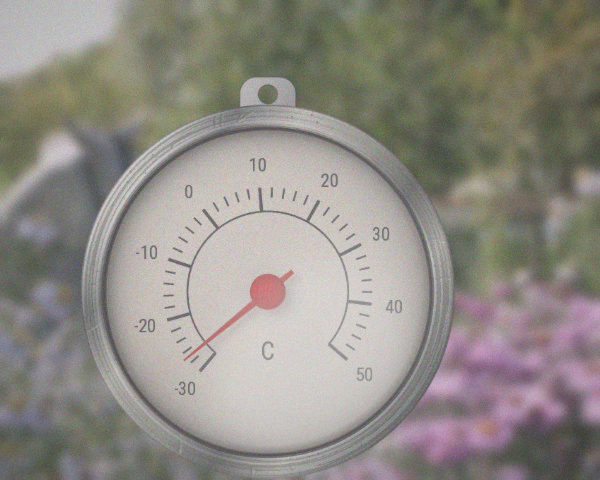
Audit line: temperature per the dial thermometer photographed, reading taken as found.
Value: -27 °C
